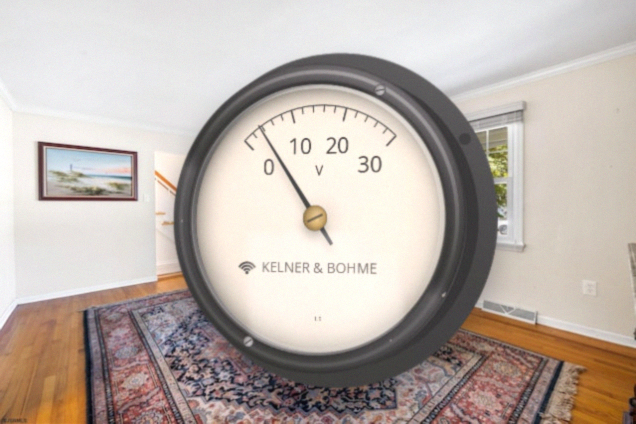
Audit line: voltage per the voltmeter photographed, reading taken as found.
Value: 4 V
